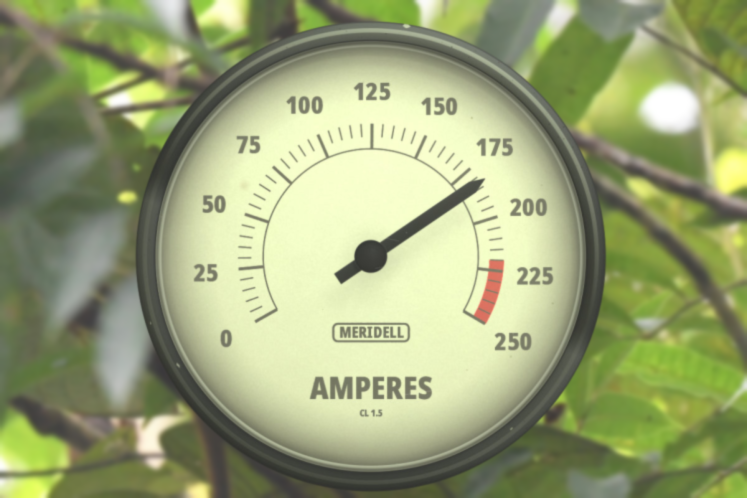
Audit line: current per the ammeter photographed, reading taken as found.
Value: 182.5 A
